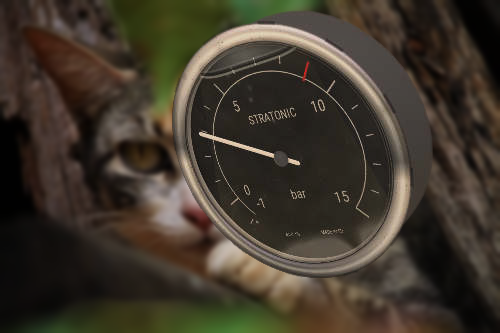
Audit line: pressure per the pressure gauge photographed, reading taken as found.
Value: 3 bar
